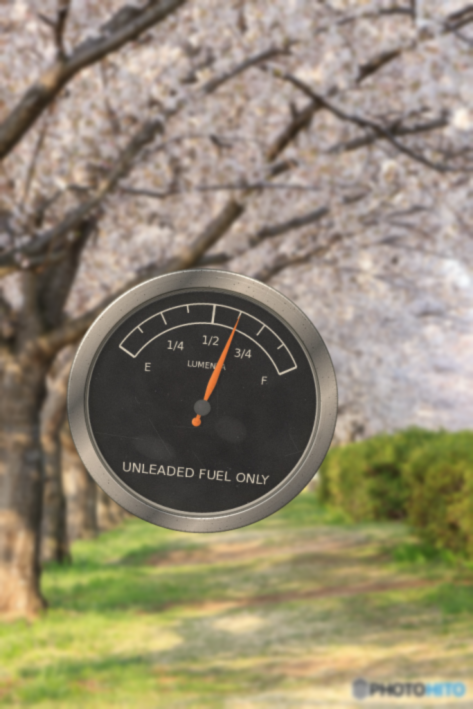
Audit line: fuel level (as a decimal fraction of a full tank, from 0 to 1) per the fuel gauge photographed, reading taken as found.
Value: 0.625
